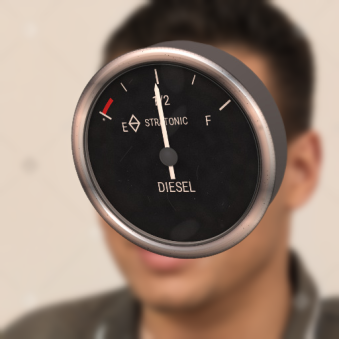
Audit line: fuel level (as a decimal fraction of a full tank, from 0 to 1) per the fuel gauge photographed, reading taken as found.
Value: 0.5
